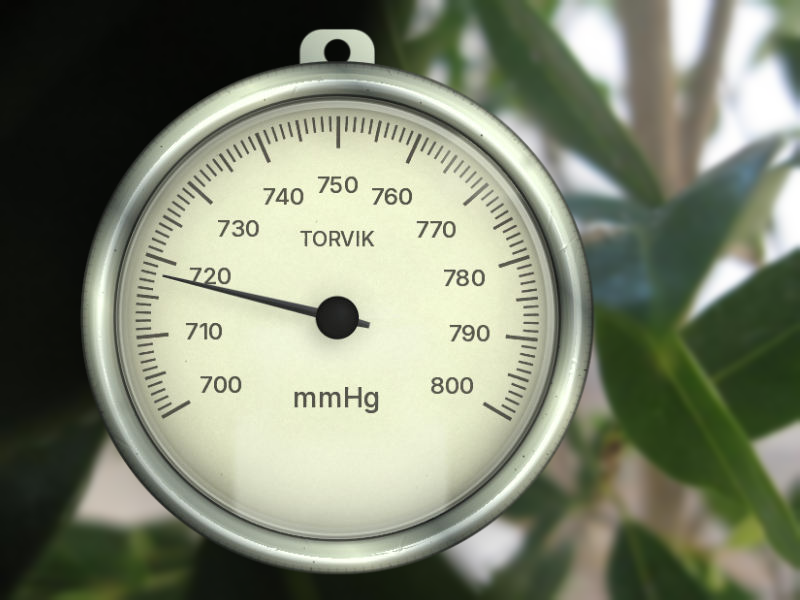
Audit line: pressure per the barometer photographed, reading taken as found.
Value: 718 mmHg
